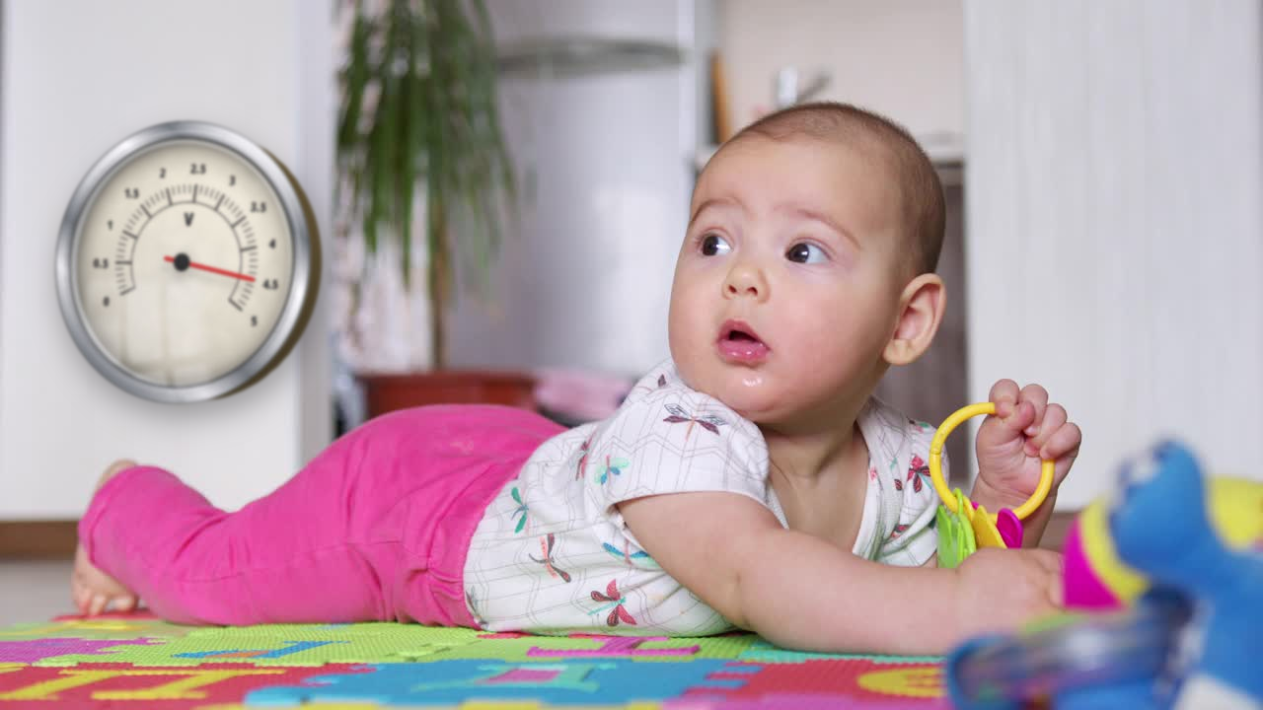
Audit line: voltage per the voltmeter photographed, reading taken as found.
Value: 4.5 V
